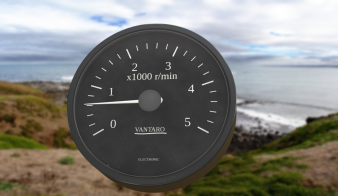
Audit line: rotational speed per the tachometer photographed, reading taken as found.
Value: 600 rpm
